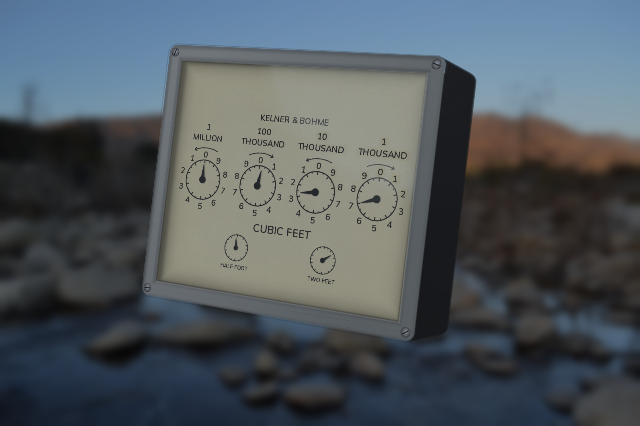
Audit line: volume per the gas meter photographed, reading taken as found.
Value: 2700 ft³
